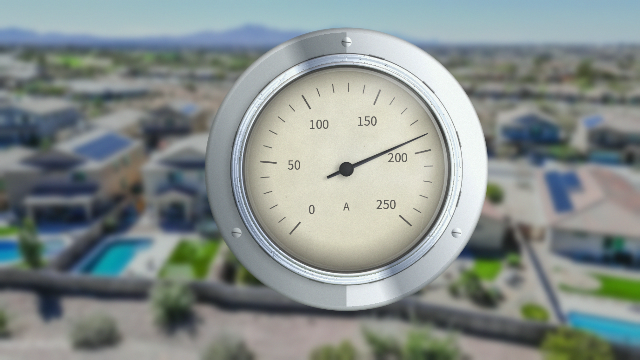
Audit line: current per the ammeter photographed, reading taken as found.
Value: 190 A
